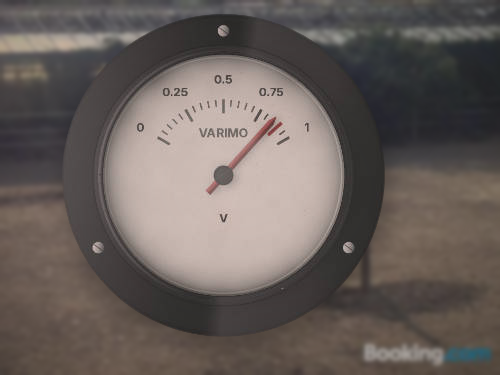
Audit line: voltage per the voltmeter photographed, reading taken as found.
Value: 0.85 V
